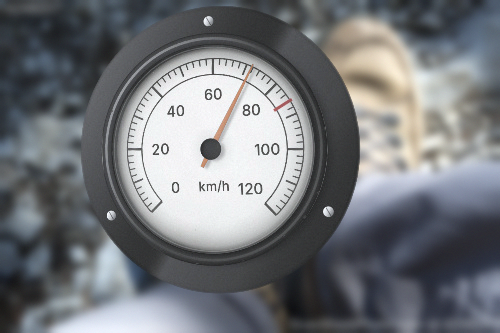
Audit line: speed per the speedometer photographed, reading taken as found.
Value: 72 km/h
